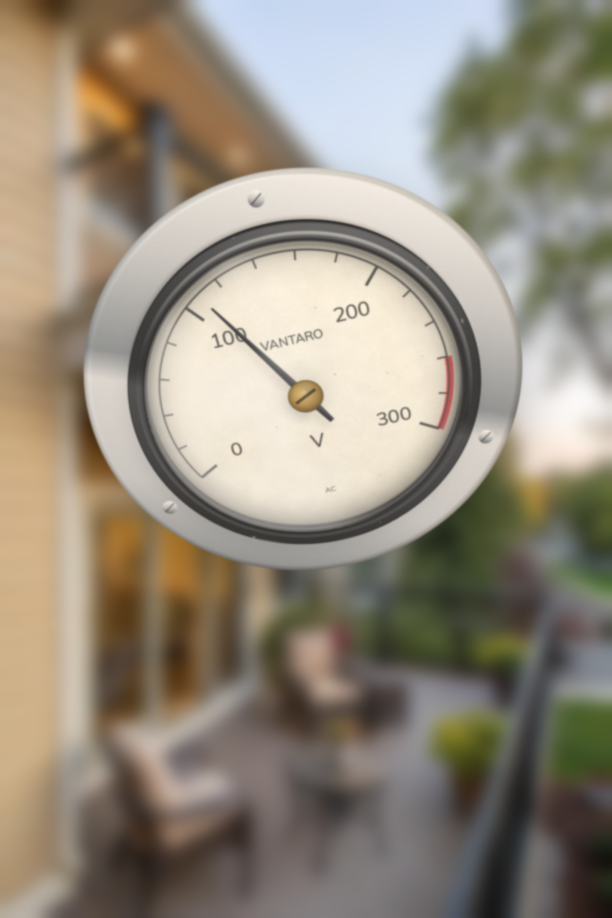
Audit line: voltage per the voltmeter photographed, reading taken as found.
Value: 110 V
